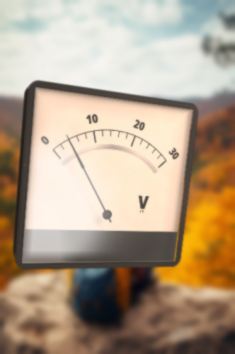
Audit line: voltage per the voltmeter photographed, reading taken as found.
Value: 4 V
